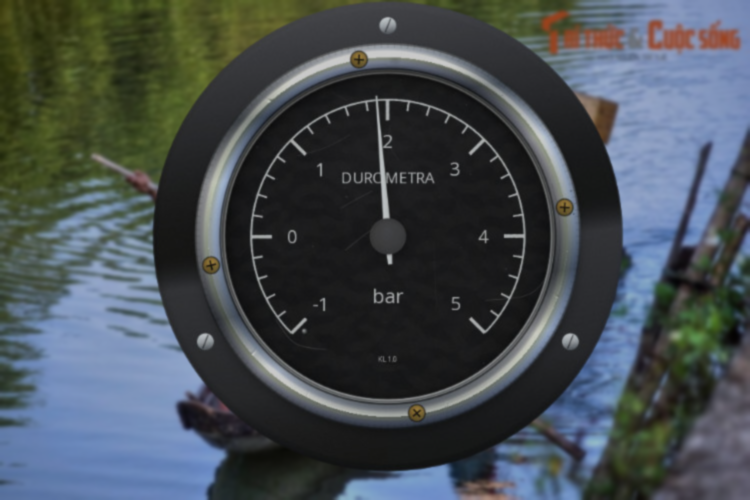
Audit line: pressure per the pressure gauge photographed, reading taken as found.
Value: 1.9 bar
